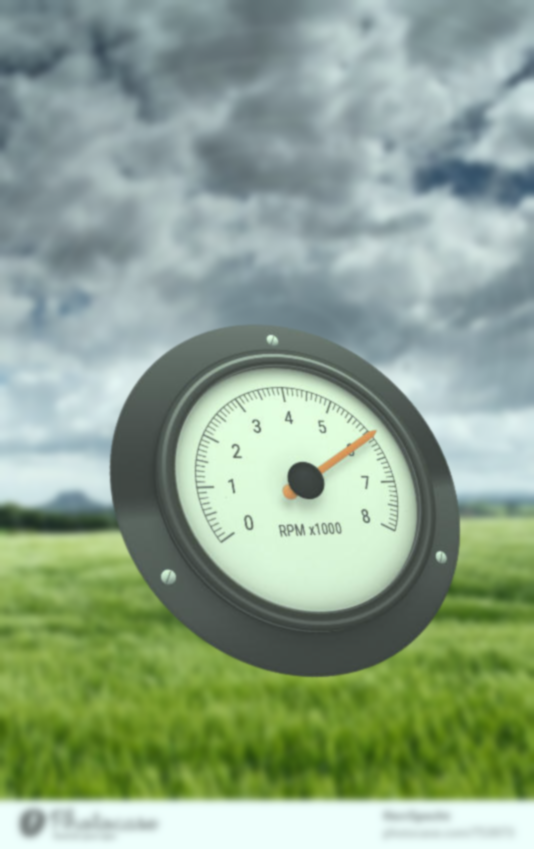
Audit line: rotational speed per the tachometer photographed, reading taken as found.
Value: 6000 rpm
